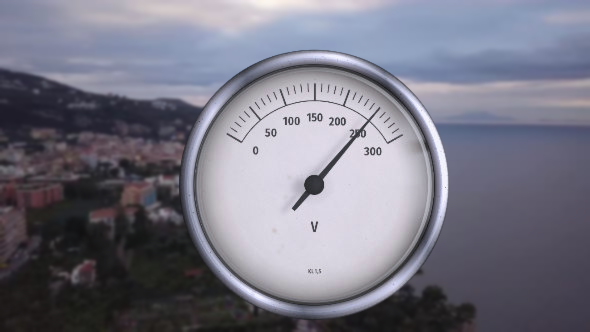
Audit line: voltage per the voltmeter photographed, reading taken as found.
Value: 250 V
